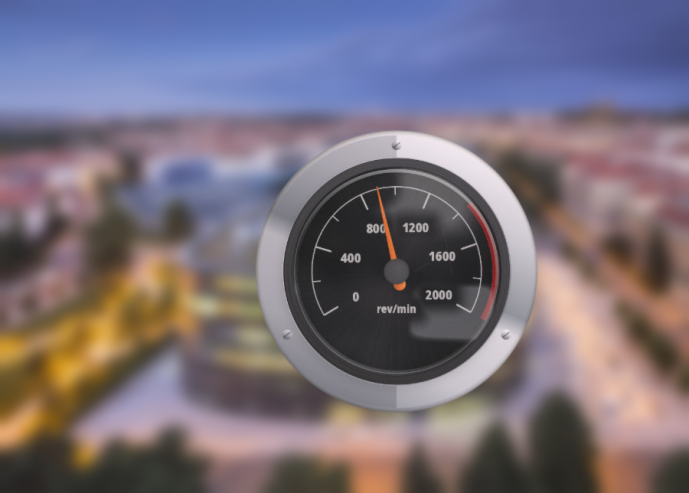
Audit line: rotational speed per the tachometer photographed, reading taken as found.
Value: 900 rpm
